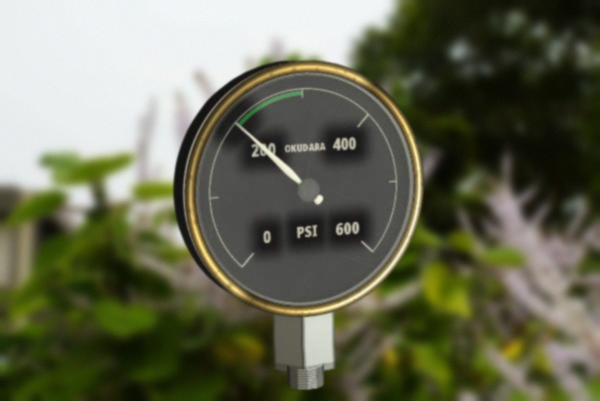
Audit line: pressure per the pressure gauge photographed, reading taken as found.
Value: 200 psi
